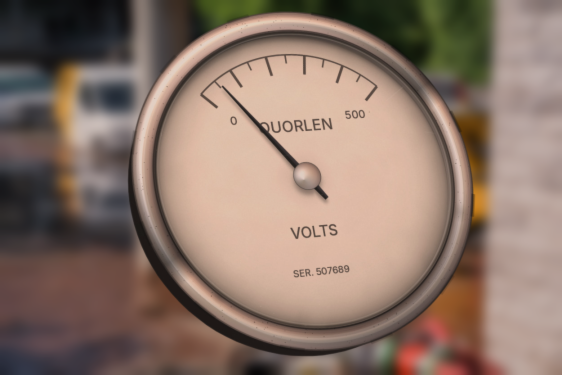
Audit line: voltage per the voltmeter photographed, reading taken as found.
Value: 50 V
